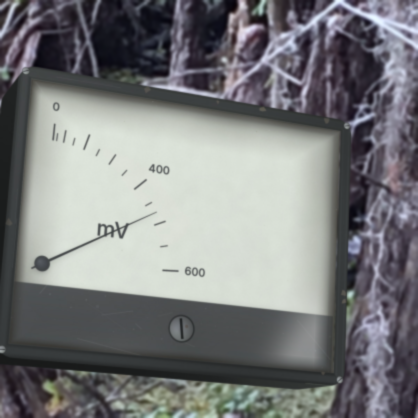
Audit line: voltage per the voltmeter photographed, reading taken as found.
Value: 475 mV
